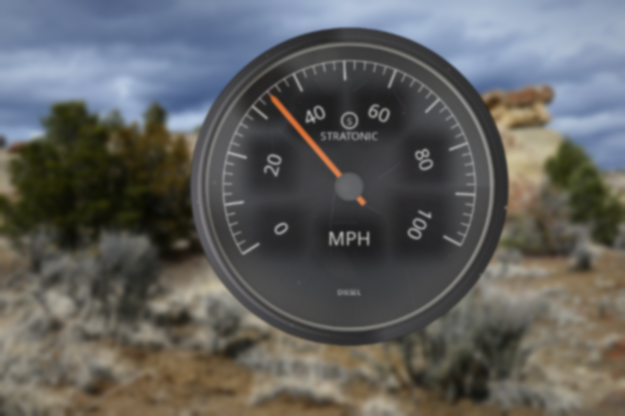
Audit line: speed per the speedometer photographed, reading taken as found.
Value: 34 mph
